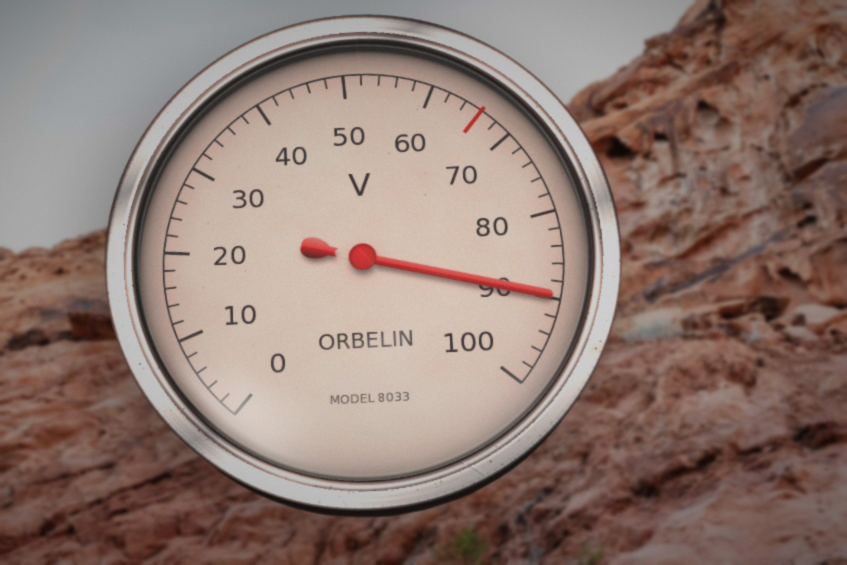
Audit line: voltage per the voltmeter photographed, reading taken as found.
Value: 90 V
